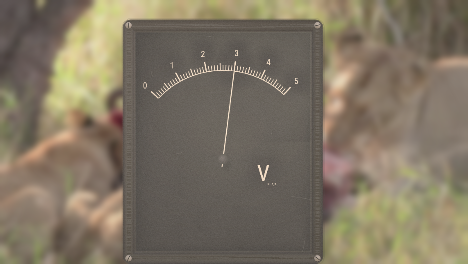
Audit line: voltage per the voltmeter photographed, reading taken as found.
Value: 3 V
